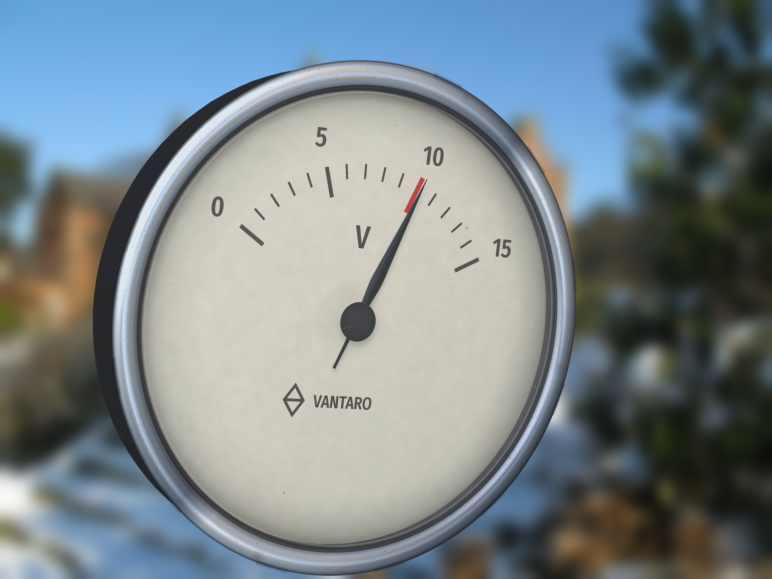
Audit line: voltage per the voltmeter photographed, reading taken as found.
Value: 10 V
